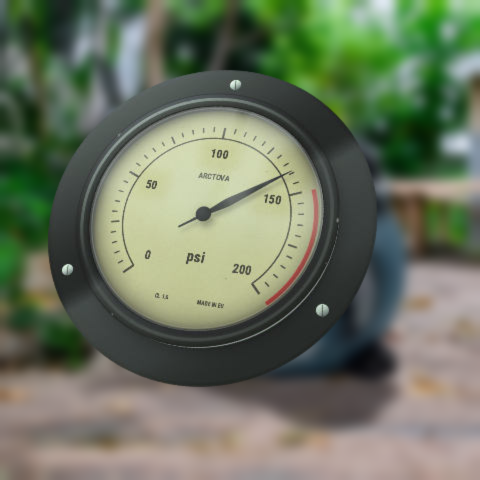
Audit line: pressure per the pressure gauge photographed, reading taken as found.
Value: 140 psi
